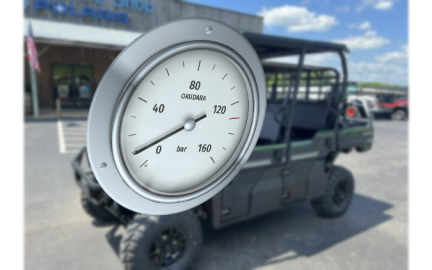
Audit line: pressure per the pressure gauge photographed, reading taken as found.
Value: 10 bar
